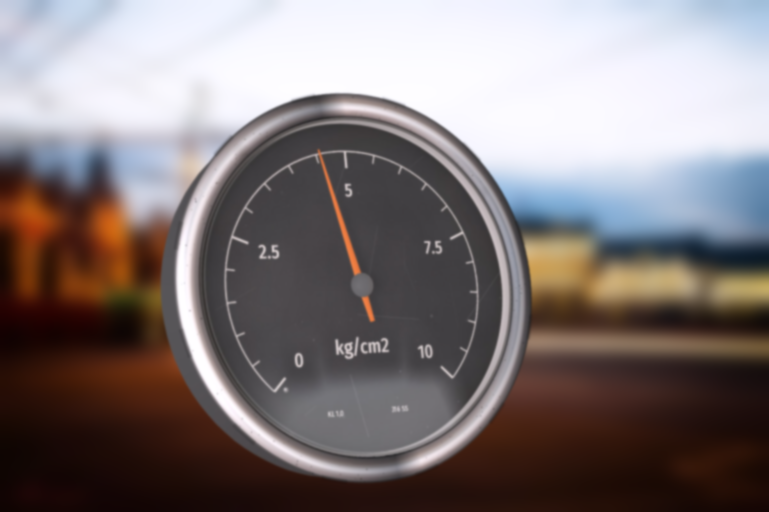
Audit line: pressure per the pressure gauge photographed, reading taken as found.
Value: 4.5 kg/cm²
